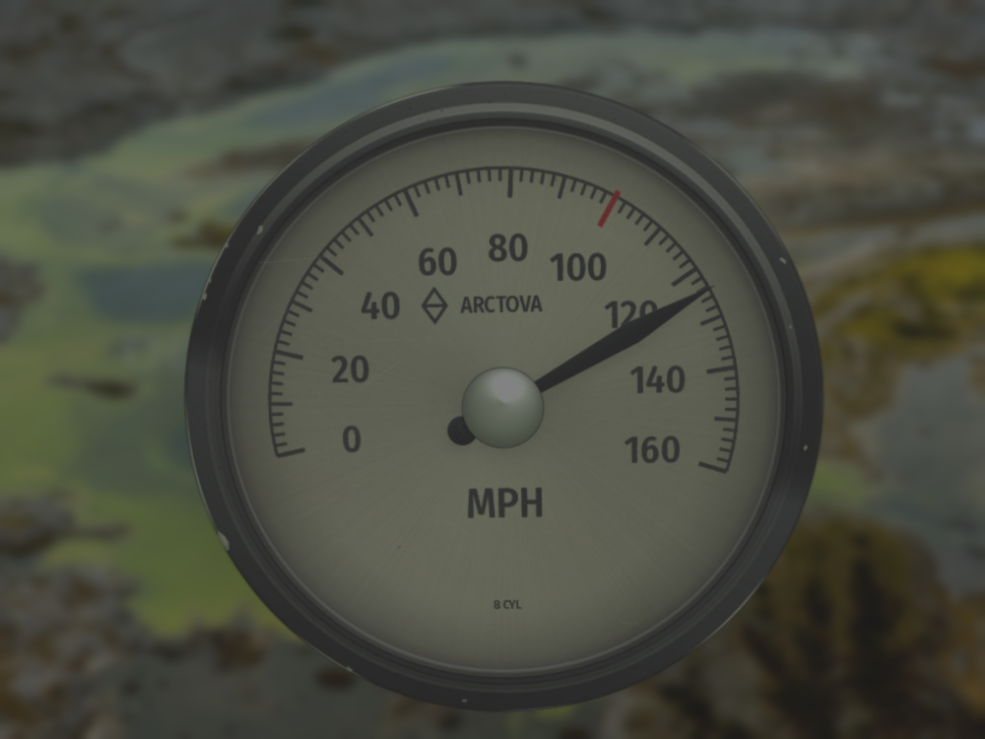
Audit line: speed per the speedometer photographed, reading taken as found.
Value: 124 mph
